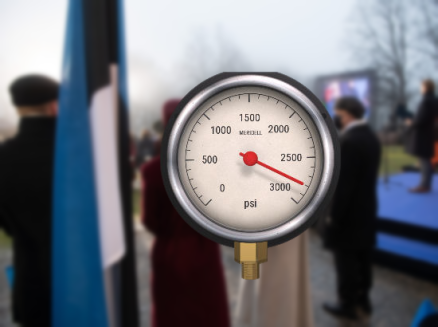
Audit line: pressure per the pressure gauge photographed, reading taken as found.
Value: 2800 psi
